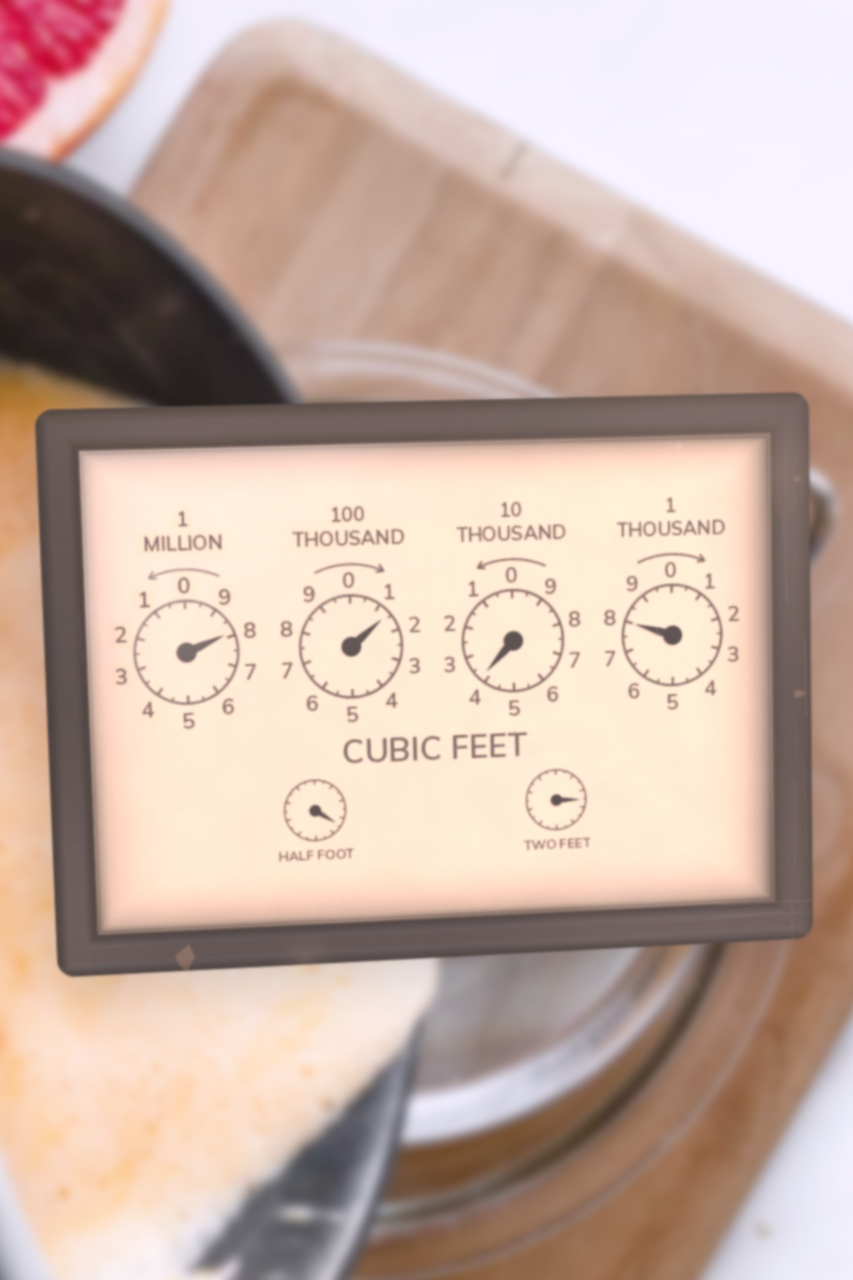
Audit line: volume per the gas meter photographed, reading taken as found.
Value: 813800 ft³
